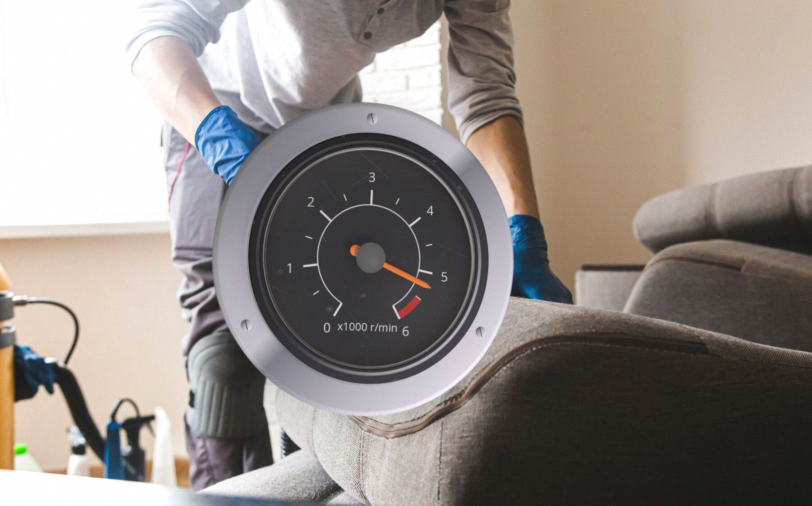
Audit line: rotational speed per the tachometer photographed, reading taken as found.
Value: 5250 rpm
